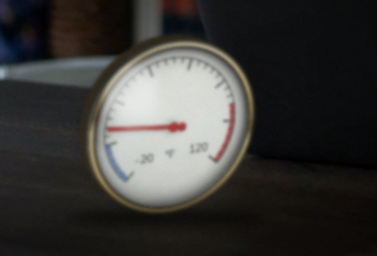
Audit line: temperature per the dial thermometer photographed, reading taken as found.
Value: 8 °F
